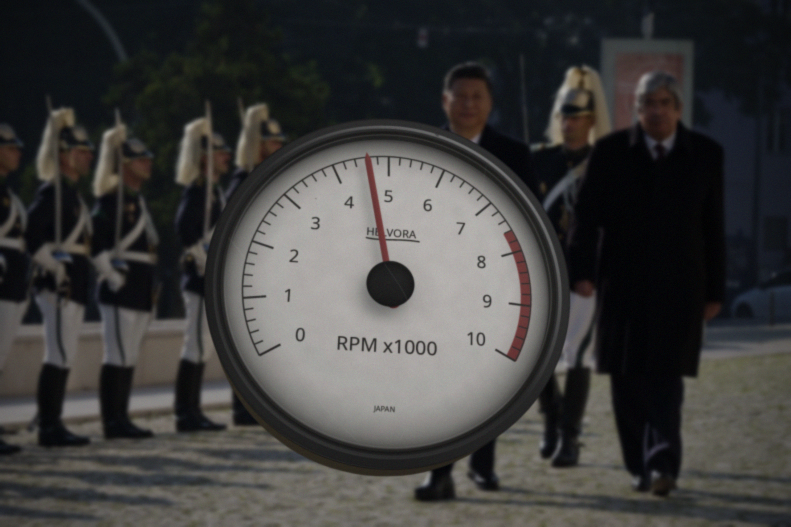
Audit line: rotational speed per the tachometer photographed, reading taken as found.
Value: 4600 rpm
